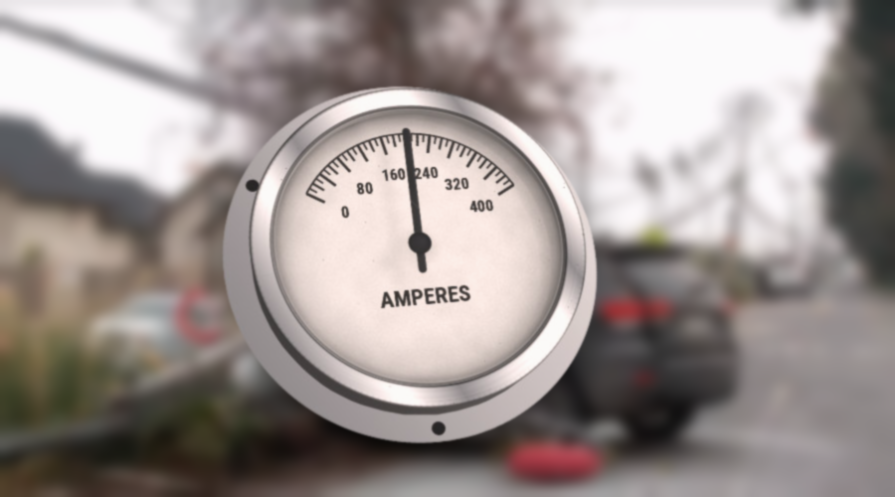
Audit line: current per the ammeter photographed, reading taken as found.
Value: 200 A
